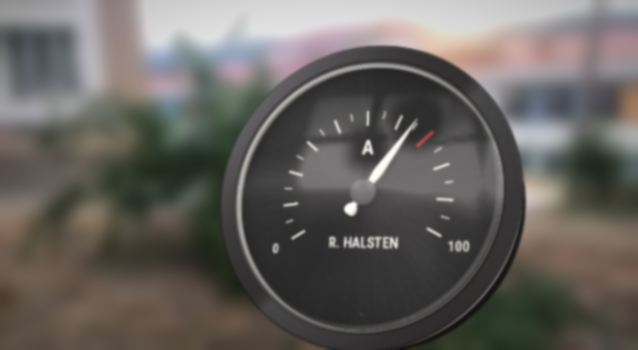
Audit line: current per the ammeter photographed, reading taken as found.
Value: 65 A
